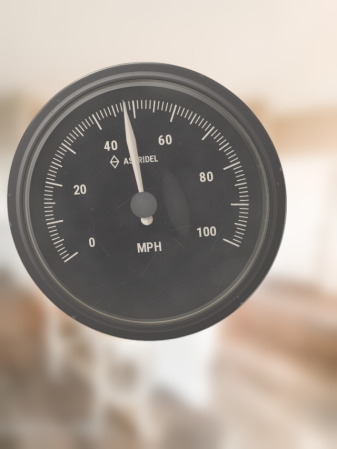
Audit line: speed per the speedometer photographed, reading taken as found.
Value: 48 mph
